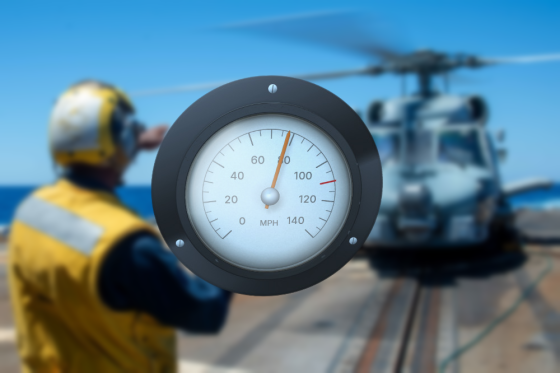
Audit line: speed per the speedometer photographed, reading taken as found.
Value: 77.5 mph
